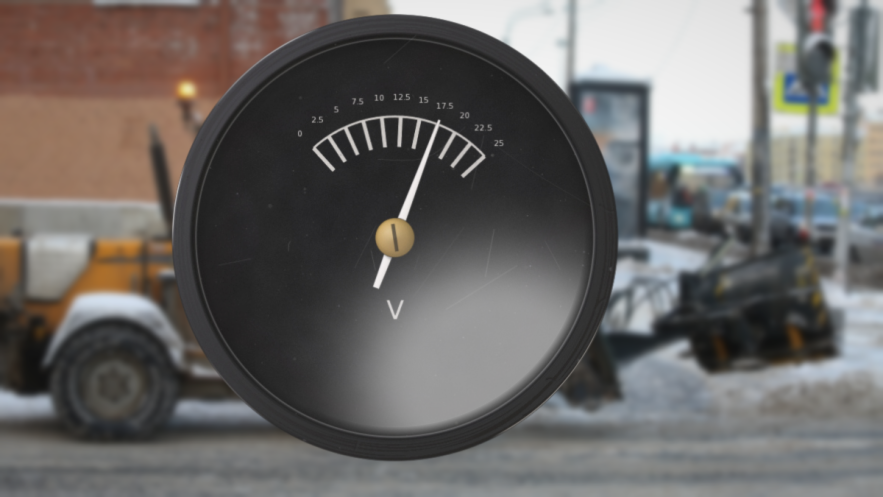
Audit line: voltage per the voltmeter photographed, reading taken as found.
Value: 17.5 V
